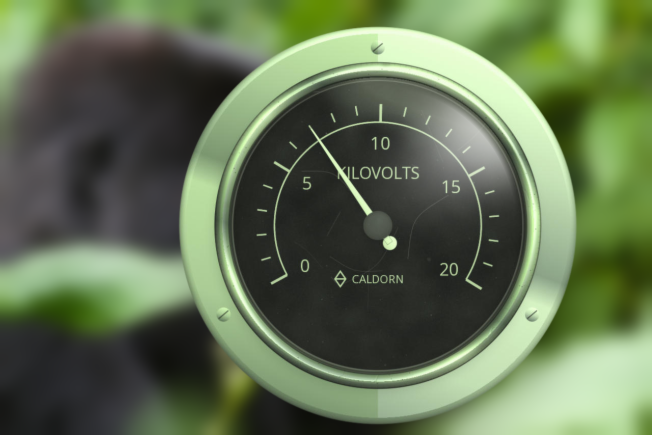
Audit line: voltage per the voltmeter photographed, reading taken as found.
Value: 7 kV
